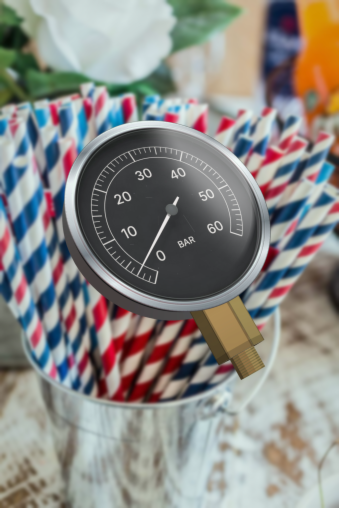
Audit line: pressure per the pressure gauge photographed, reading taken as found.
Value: 3 bar
